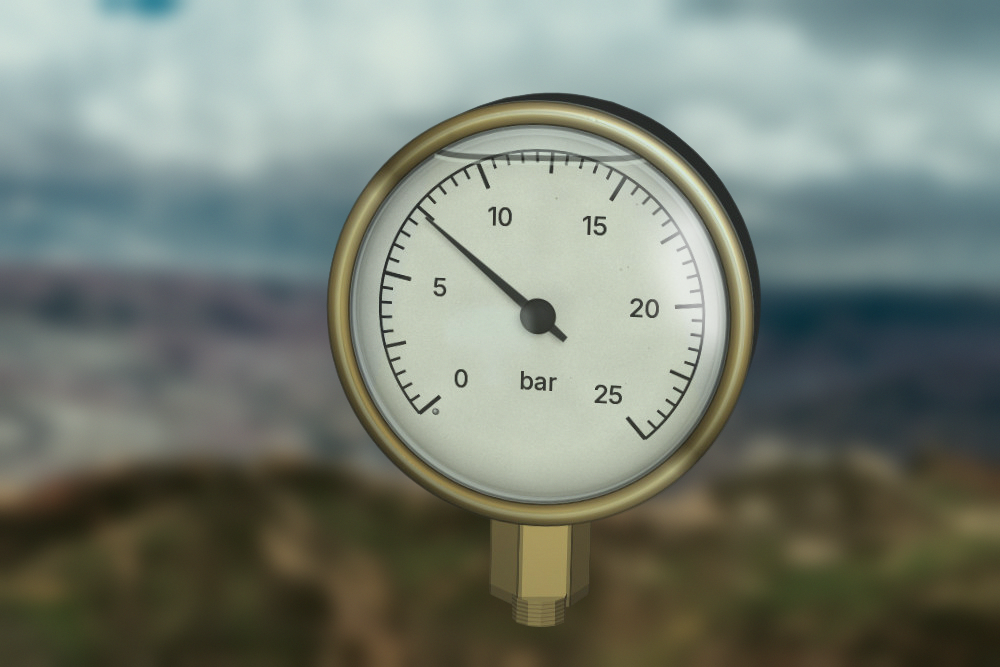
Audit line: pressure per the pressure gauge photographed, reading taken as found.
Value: 7.5 bar
